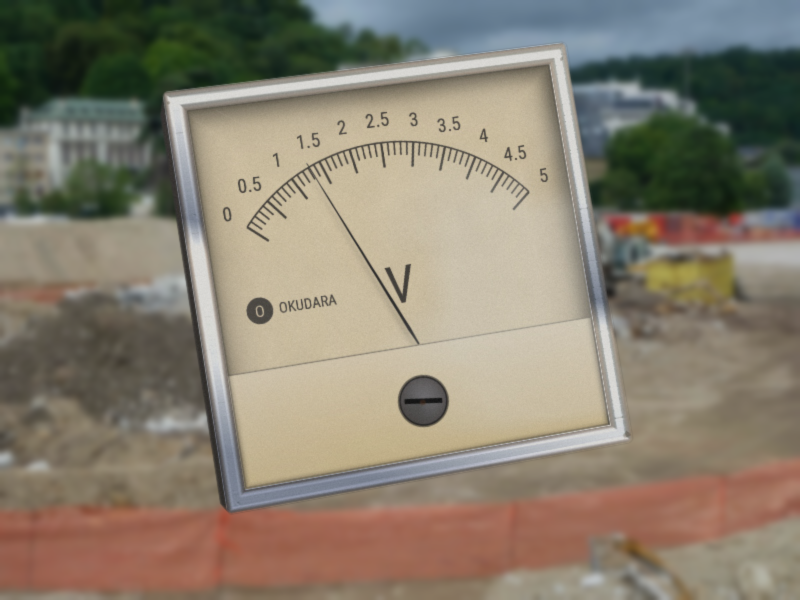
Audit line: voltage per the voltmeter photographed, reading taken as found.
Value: 1.3 V
